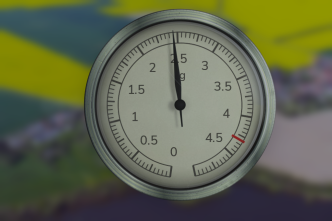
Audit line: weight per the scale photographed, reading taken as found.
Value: 2.45 kg
